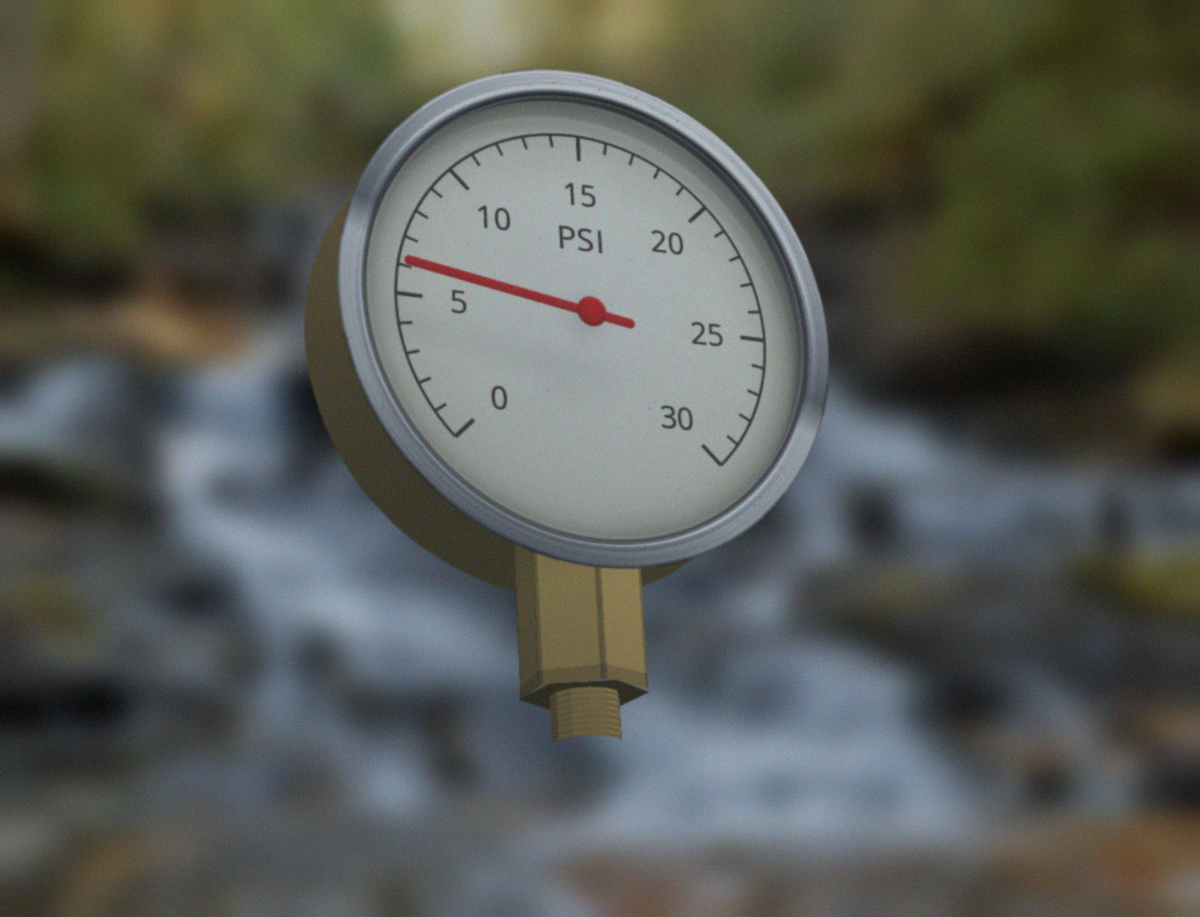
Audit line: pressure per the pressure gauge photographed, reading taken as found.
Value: 6 psi
